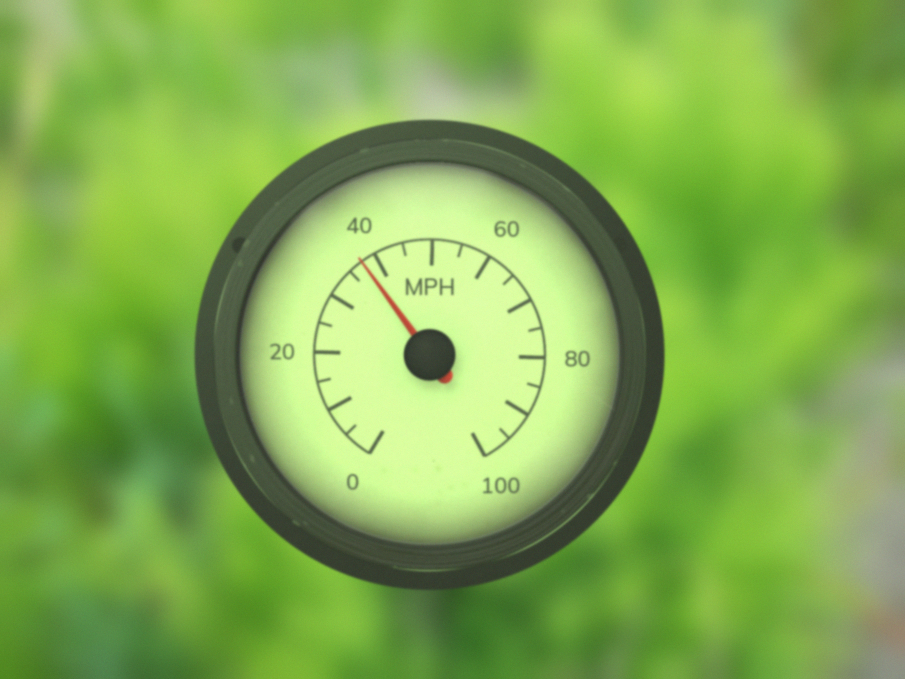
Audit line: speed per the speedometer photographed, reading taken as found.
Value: 37.5 mph
